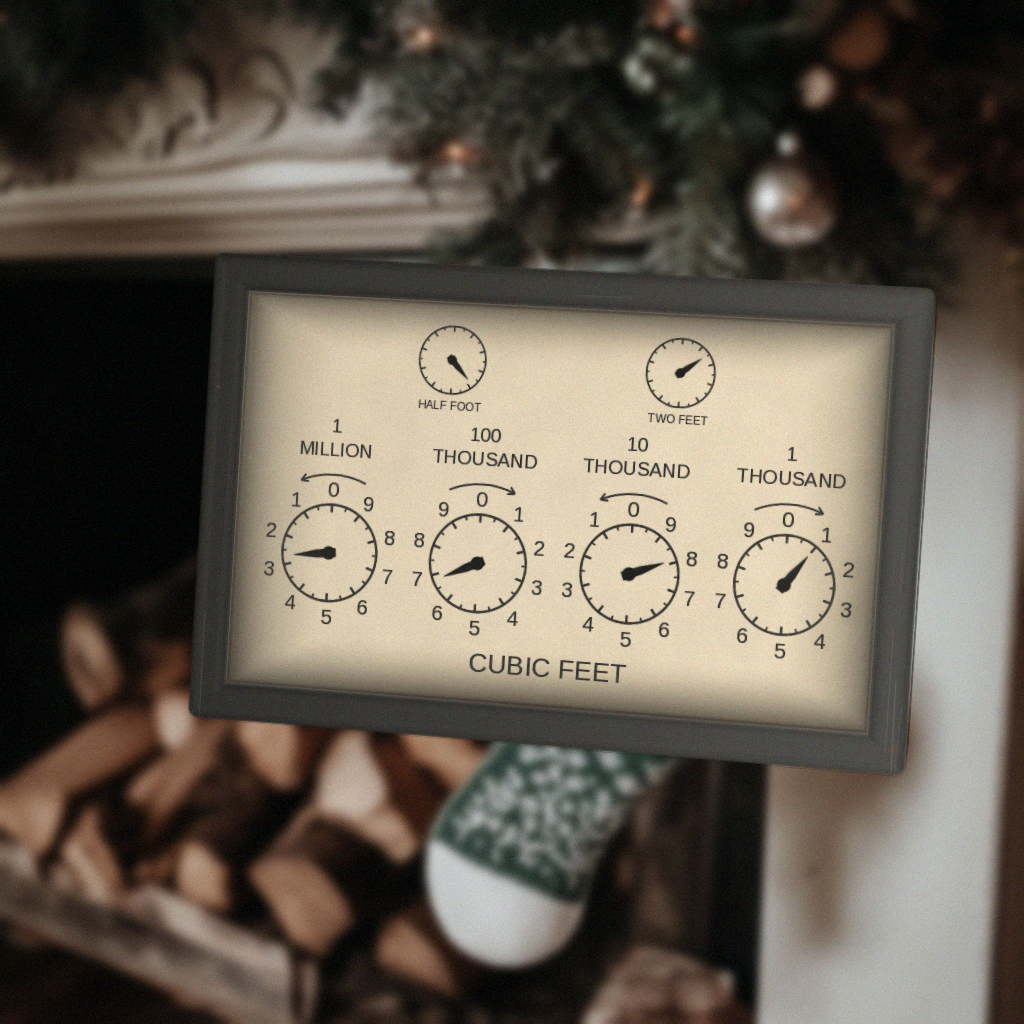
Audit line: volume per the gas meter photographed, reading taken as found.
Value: 268100 ft³
